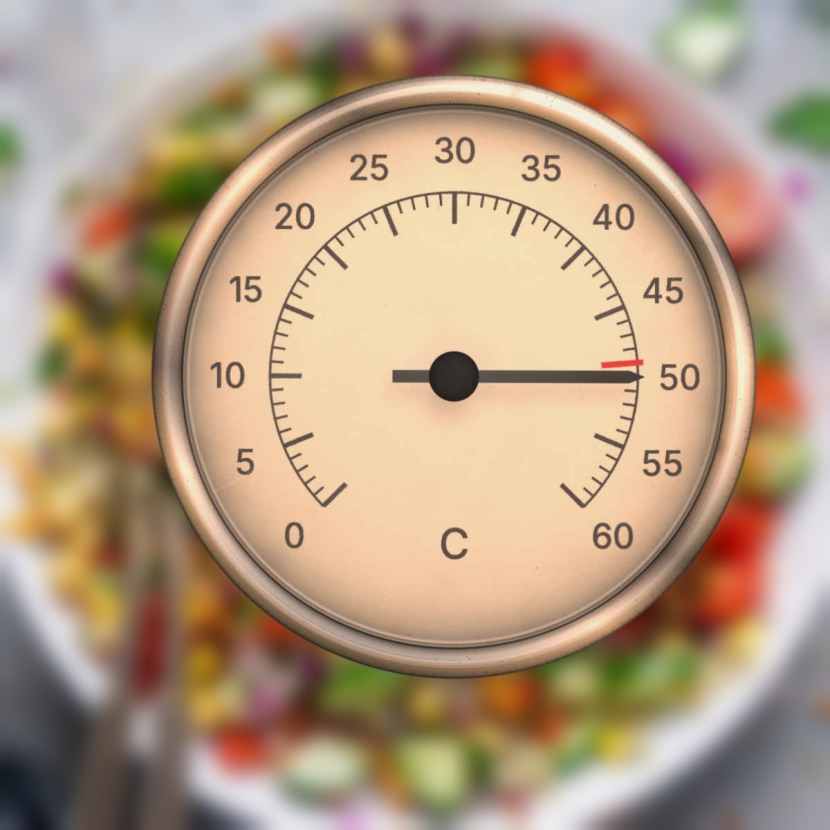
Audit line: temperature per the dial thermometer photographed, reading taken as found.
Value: 50 °C
